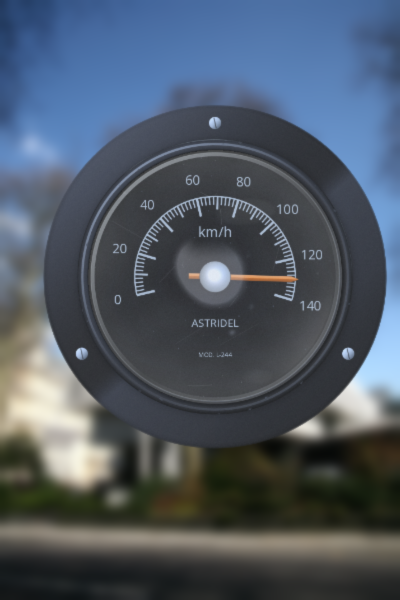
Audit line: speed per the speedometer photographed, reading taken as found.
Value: 130 km/h
